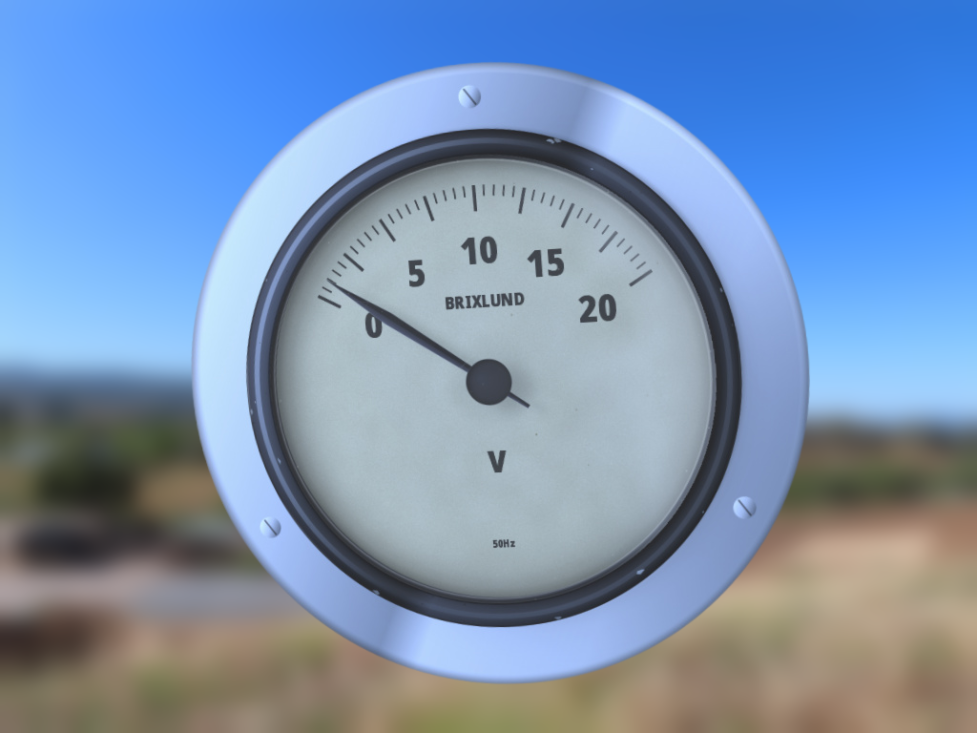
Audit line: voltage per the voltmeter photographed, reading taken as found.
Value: 1 V
